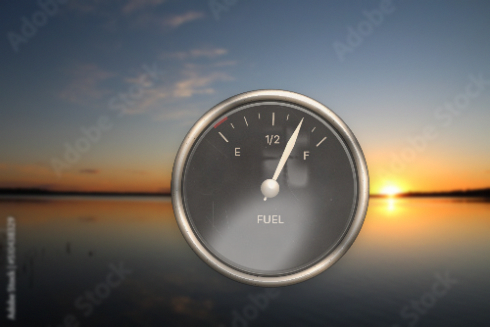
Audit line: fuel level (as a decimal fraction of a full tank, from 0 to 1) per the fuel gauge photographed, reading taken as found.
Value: 0.75
